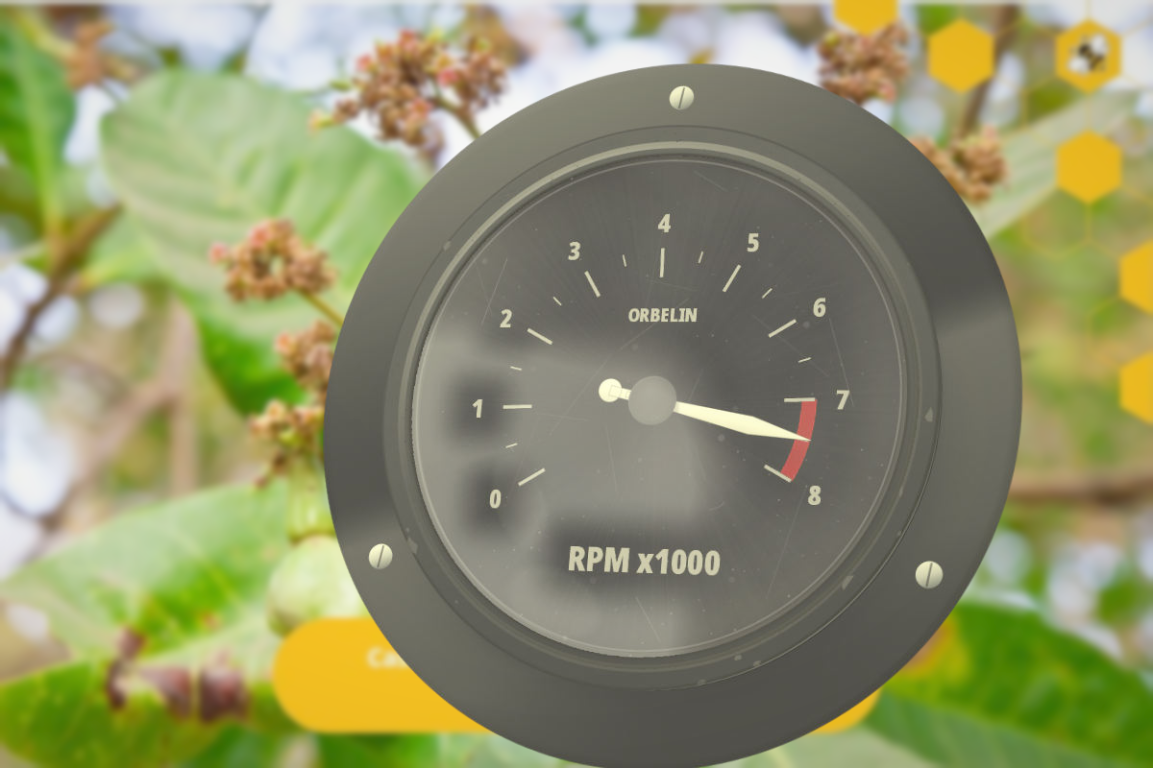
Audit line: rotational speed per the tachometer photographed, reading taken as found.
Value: 7500 rpm
